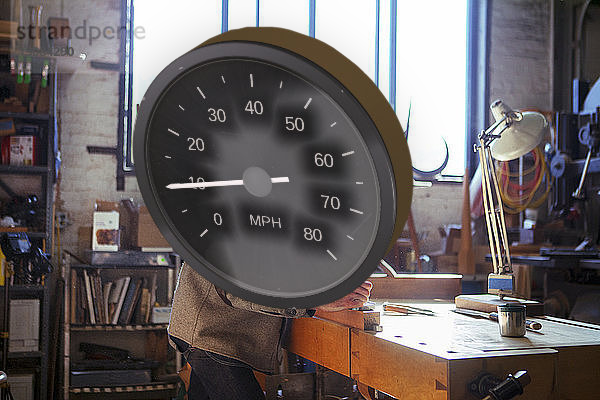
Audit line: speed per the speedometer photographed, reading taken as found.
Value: 10 mph
